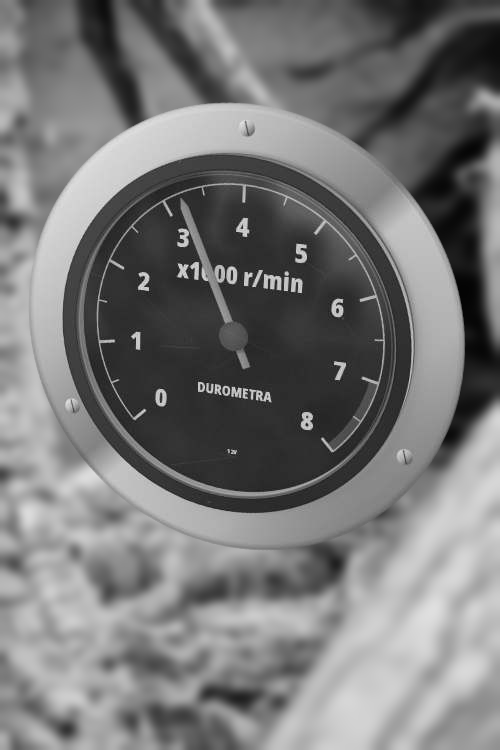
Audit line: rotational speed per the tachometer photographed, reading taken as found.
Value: 3250 rpm
